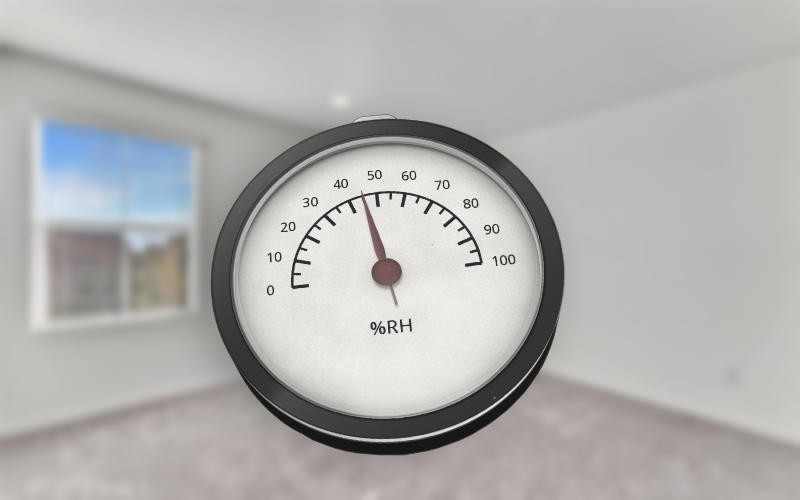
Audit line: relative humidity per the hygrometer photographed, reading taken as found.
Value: 45 %
